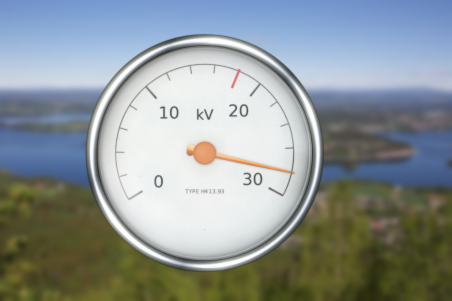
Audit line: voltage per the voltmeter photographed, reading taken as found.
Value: 28 kV
